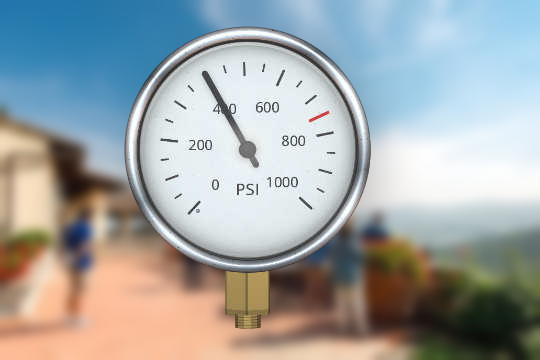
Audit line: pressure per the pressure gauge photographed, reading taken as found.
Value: 400 psi
